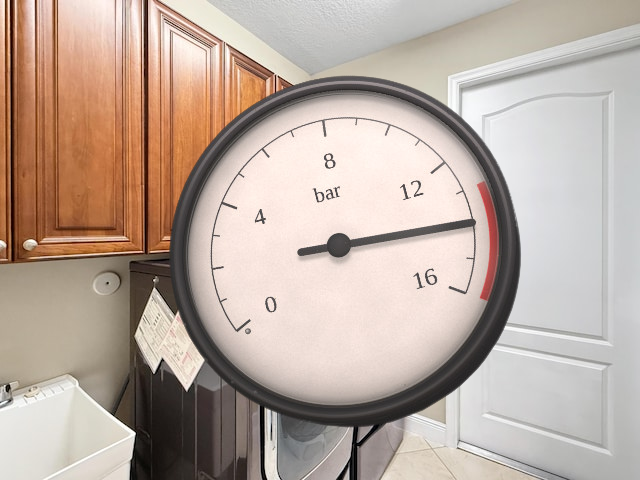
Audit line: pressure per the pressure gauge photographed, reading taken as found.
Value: 14 bar
